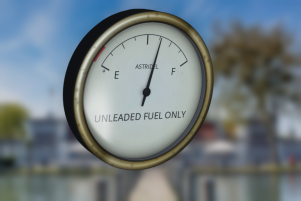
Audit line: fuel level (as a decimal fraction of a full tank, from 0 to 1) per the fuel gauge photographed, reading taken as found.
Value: 0.625
